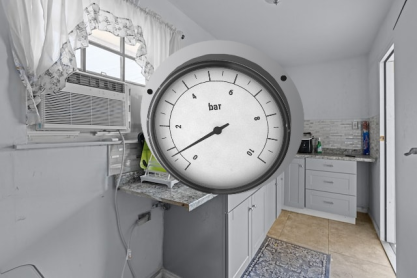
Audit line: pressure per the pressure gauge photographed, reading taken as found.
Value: 0.75 bar
